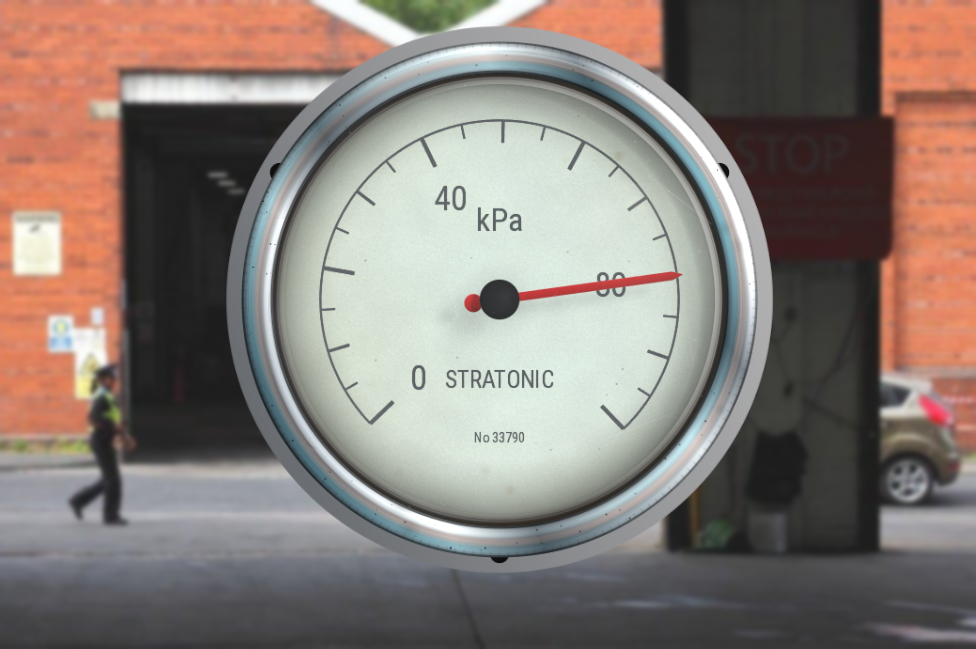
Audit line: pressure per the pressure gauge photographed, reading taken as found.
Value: 80 kPa
